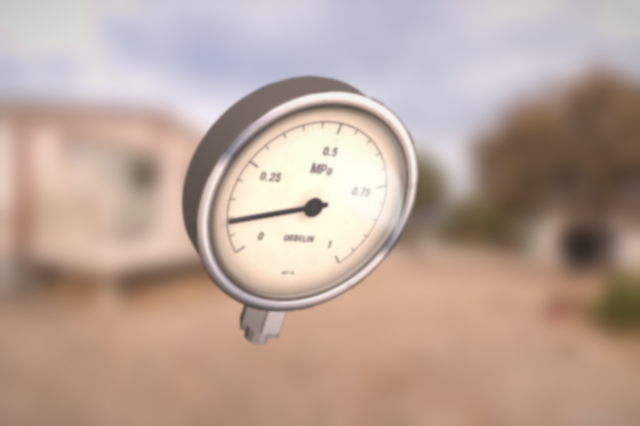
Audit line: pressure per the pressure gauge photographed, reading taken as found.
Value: 0.1 MPa
